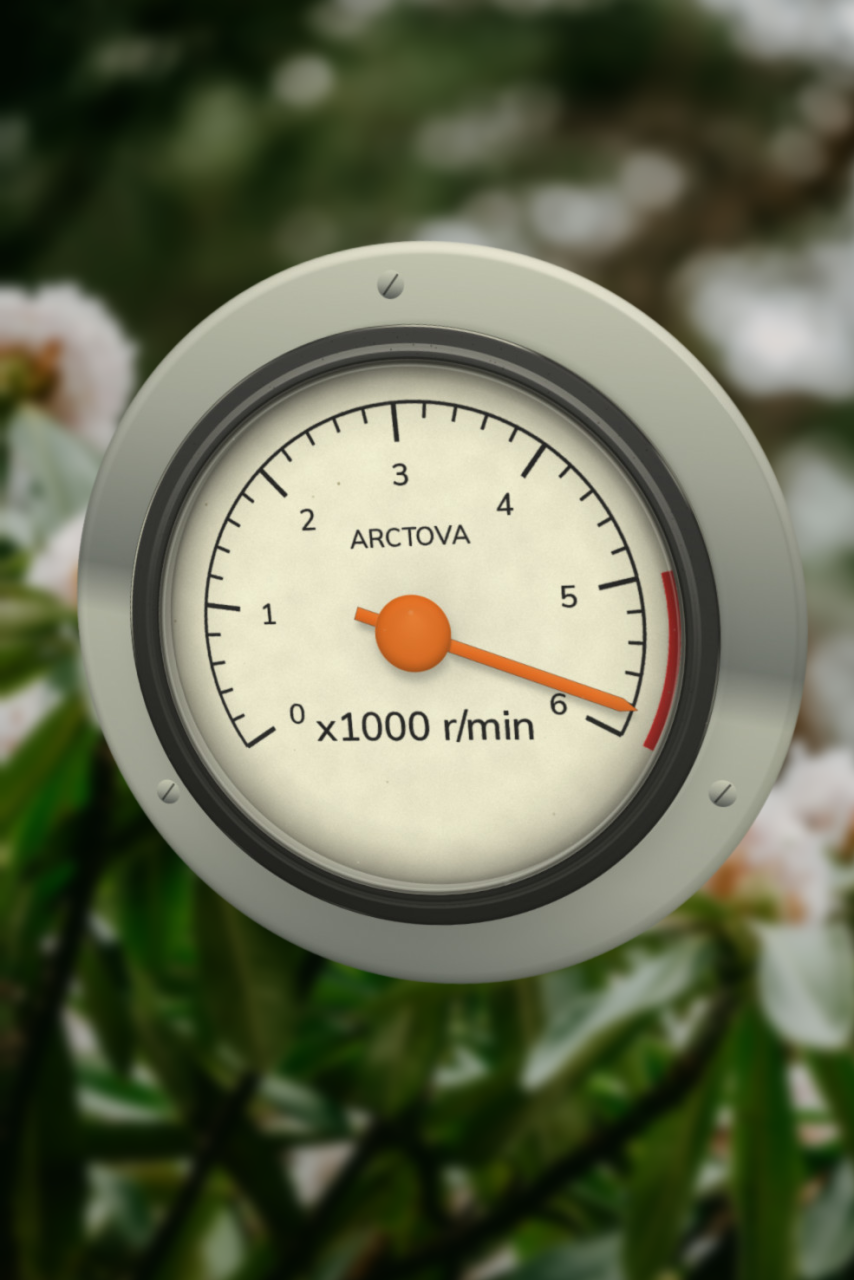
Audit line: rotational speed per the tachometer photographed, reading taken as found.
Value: 5800 rpm
